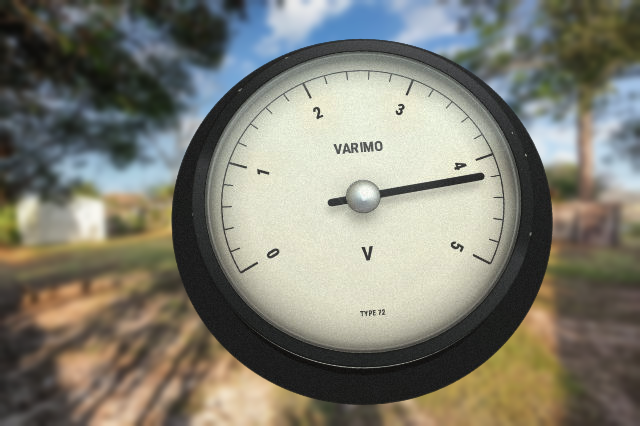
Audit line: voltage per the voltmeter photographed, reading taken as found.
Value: 4.2 V
